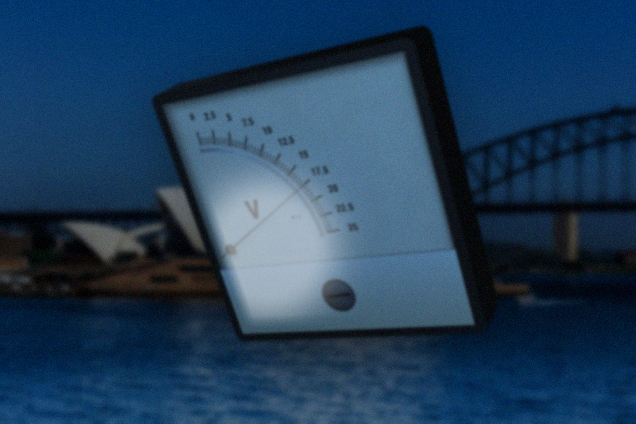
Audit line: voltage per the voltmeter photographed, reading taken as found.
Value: 17.5 V
